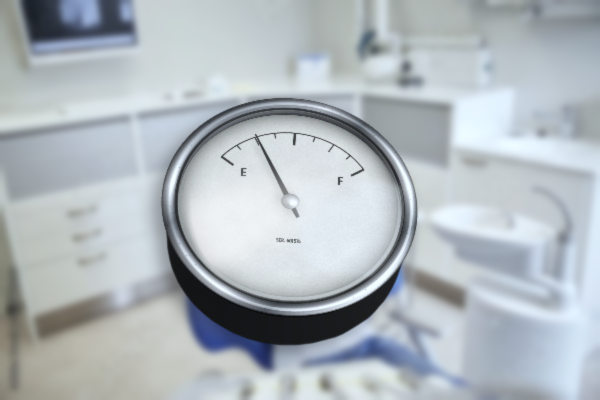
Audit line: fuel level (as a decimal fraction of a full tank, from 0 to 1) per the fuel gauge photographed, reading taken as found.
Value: 0.25
